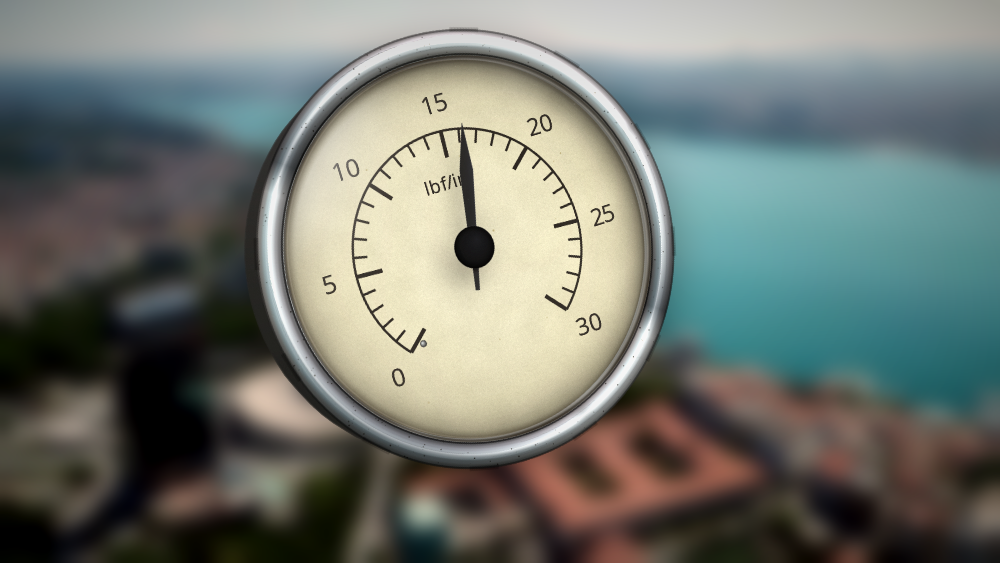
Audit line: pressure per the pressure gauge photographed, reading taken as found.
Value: 16 psi
